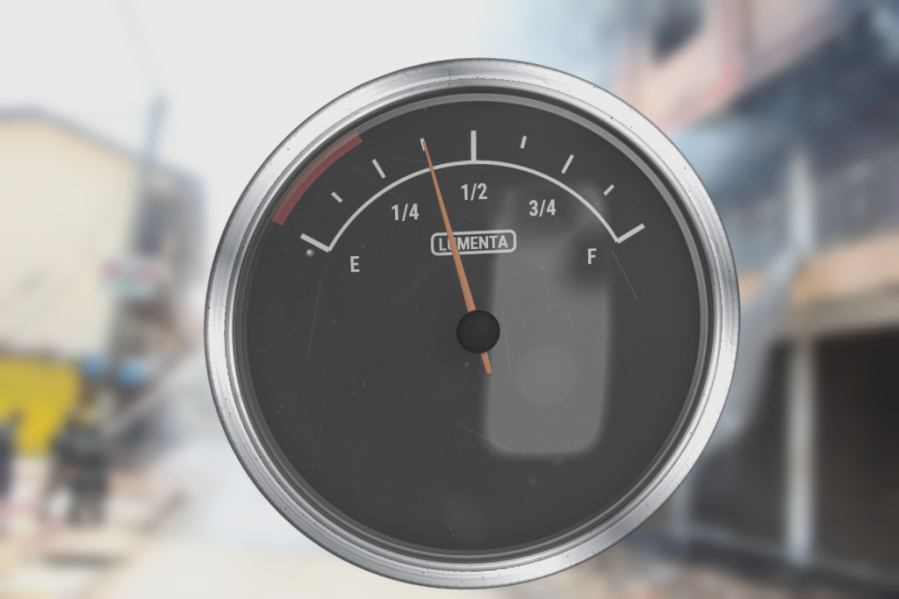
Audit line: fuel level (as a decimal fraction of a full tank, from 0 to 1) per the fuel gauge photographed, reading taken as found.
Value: 0.375
